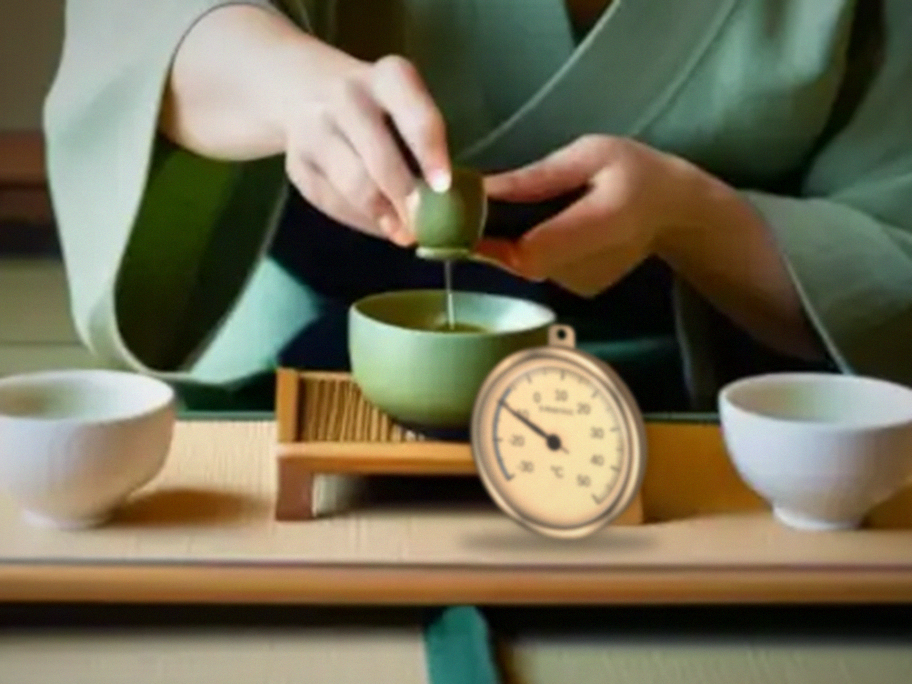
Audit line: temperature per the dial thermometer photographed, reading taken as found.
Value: -10 °C
